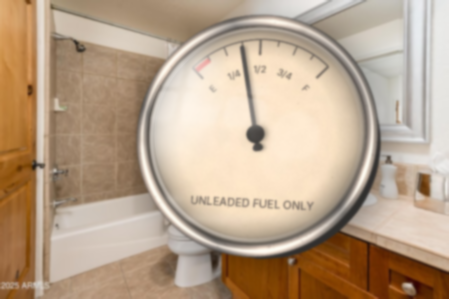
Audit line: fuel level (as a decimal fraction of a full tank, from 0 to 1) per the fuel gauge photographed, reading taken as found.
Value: 0.375
